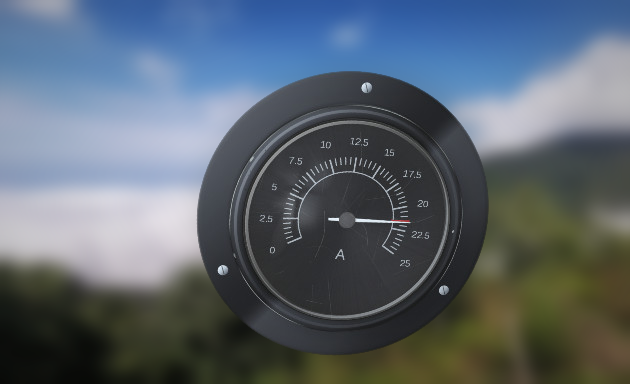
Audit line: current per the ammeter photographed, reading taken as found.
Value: 21.5 A
